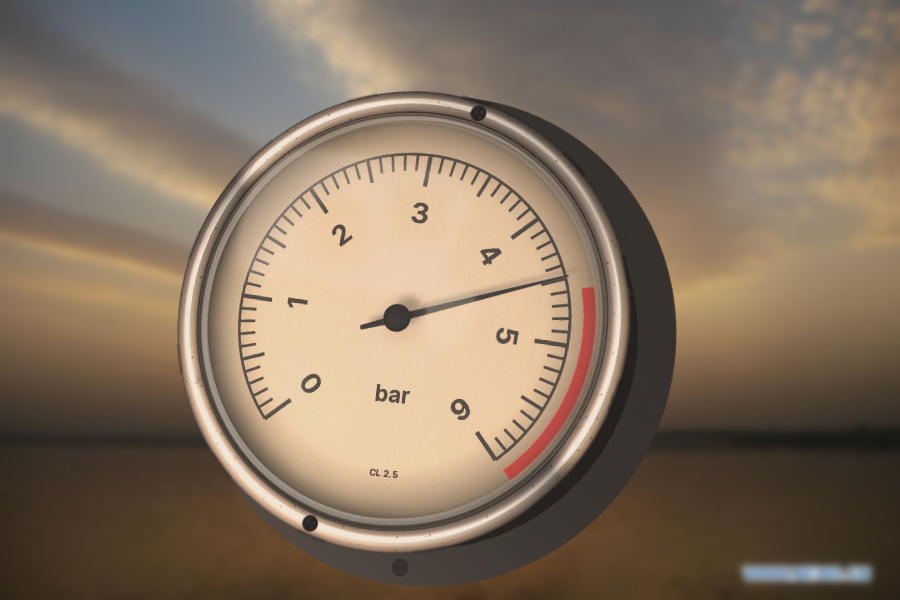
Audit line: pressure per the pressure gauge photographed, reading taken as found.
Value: 4.5 bar
